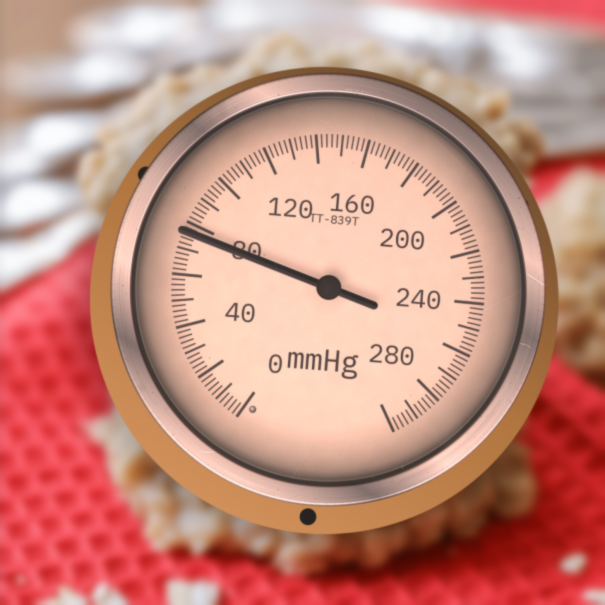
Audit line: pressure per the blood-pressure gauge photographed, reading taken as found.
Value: 76 mmHg
